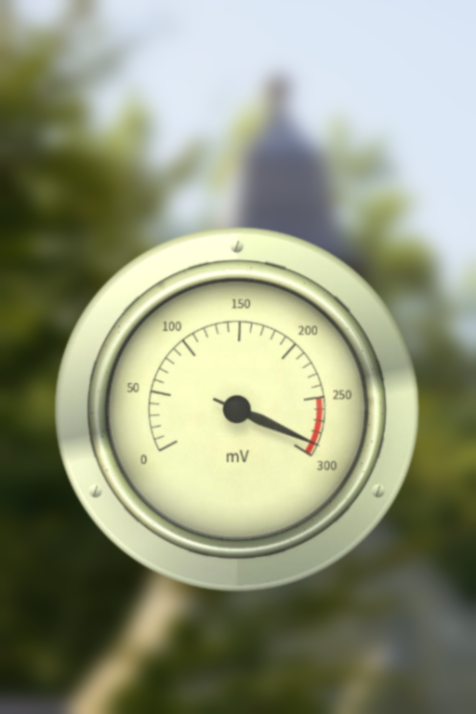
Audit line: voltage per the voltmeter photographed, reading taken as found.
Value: 290 mV
